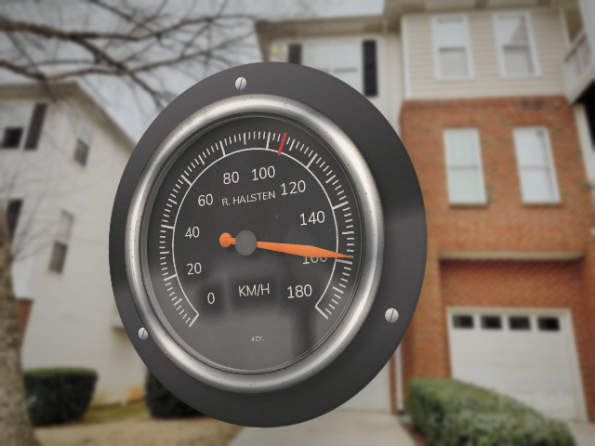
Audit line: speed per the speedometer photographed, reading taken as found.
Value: 158 km/h
